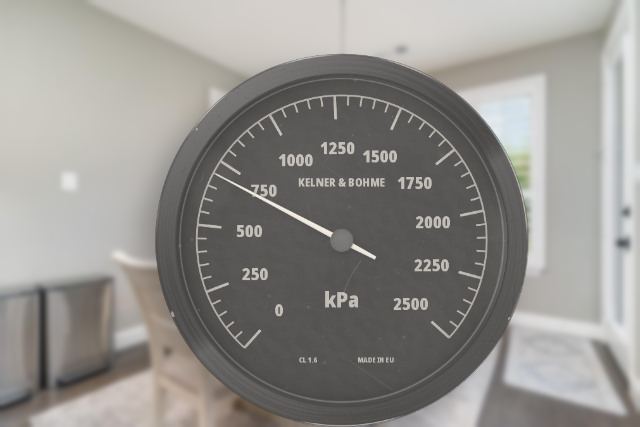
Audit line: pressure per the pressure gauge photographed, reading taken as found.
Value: 700 kPa
